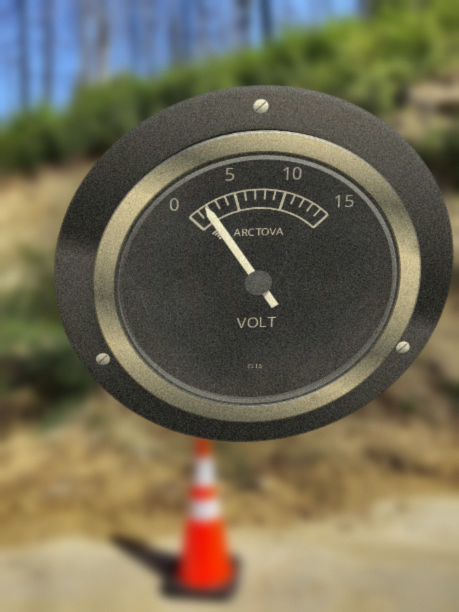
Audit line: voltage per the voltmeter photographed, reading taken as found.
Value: 2 V
